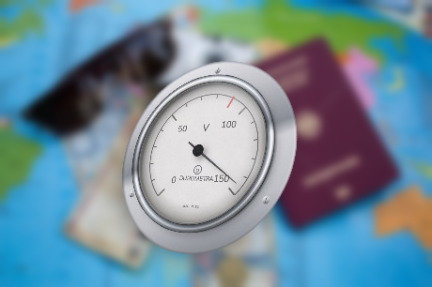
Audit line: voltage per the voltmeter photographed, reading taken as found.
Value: 145 V
